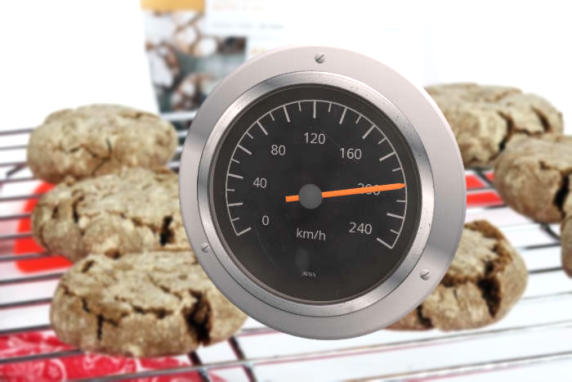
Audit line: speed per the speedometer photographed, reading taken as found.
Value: 200 km/h
